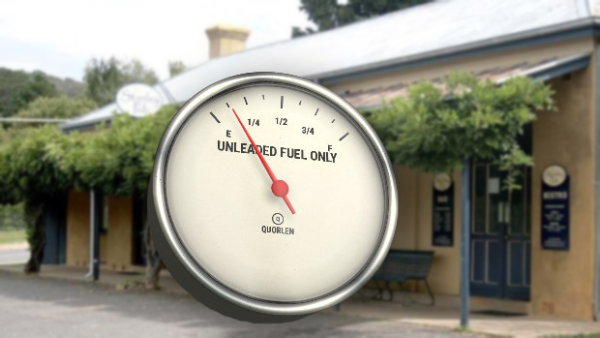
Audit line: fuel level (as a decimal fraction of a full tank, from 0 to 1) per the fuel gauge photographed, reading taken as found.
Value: 0.125
